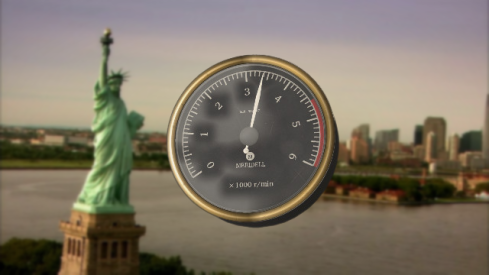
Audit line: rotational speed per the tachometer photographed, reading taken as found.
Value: 3400 rpm
